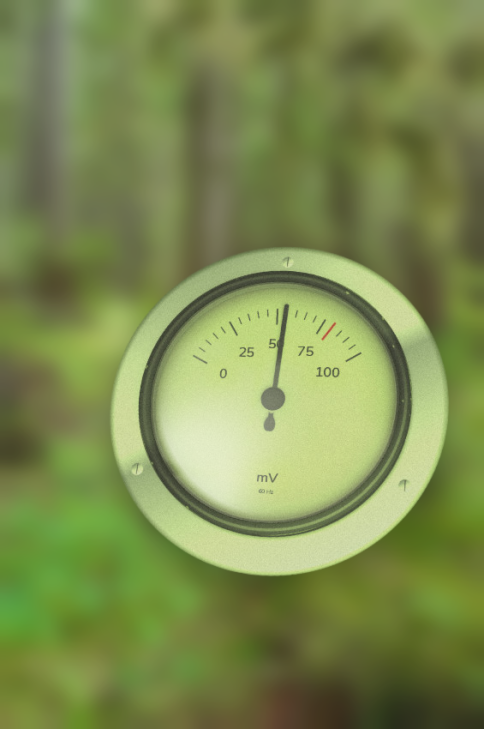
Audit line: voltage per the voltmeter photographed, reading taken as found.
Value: 55 mV
